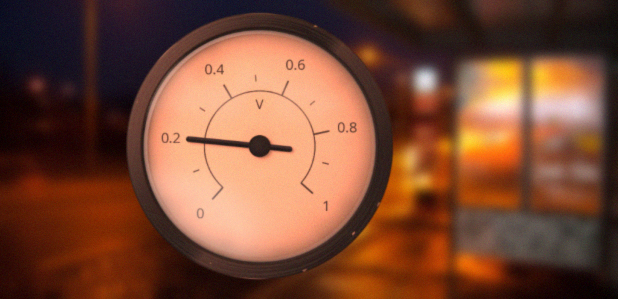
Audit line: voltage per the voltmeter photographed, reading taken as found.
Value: 0.2 V
